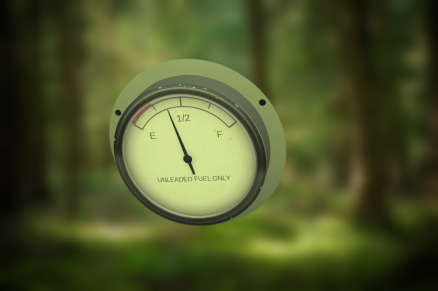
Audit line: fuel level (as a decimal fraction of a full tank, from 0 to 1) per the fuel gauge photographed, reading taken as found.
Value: 0.375
